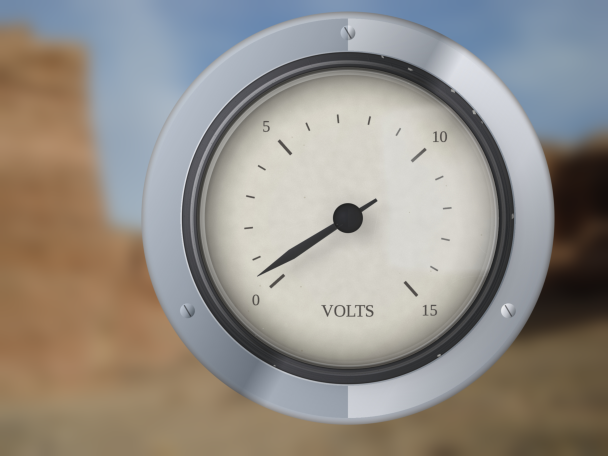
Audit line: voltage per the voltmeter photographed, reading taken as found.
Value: 0.5 V
